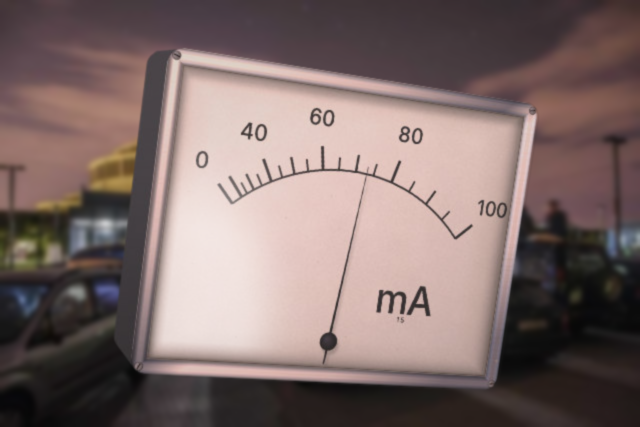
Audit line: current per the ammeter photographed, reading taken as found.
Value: 72.5 mA
